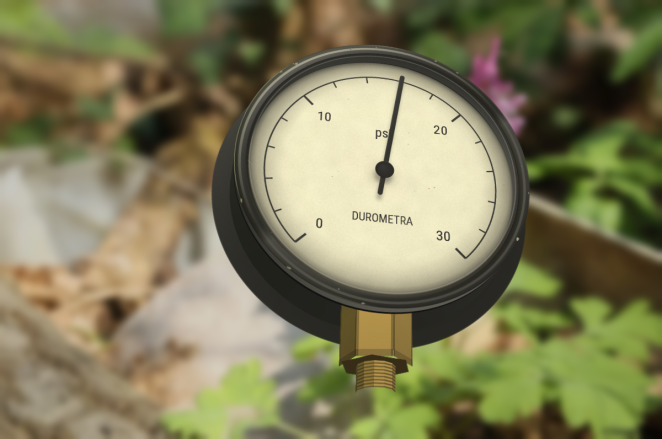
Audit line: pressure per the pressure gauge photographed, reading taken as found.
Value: 16 psi
